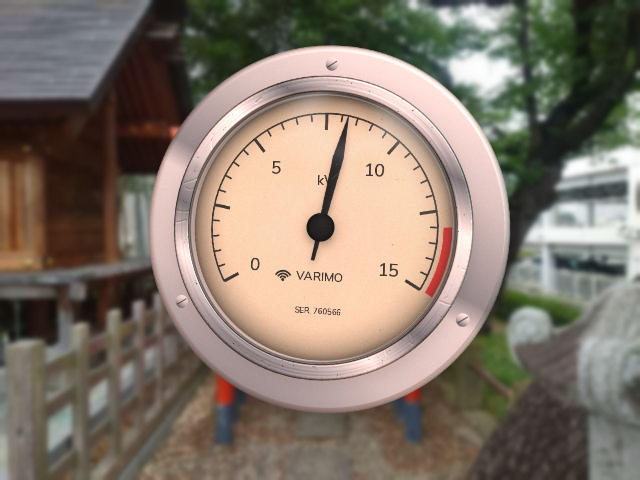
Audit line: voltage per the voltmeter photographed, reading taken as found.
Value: 8.25 kV
